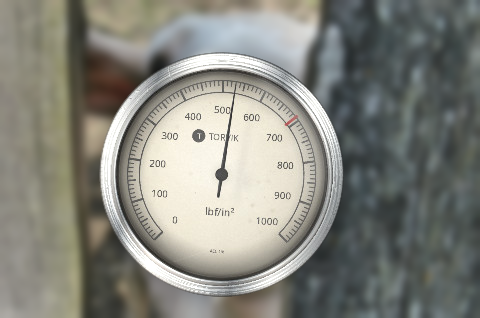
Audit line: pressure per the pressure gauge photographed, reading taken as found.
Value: 530 psi
